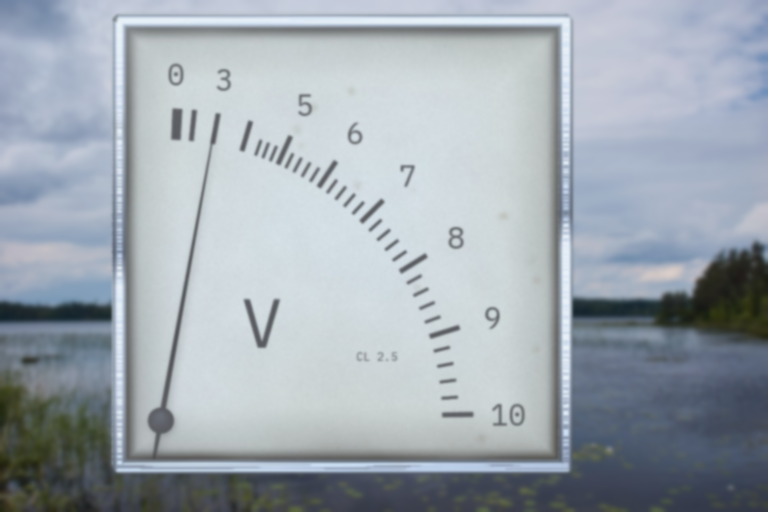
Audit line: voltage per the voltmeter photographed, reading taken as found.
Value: 3 V
